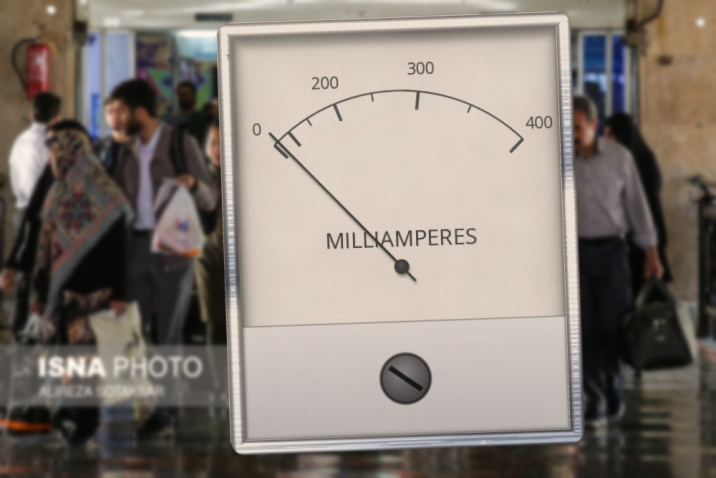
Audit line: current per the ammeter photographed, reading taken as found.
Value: 50 mA
